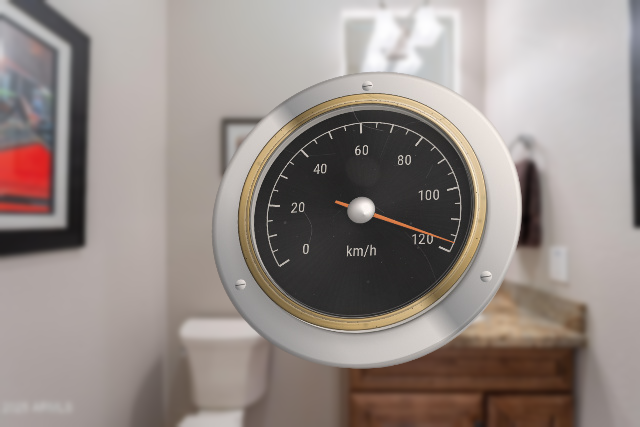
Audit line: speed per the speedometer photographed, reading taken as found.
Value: 117.5 km/h
